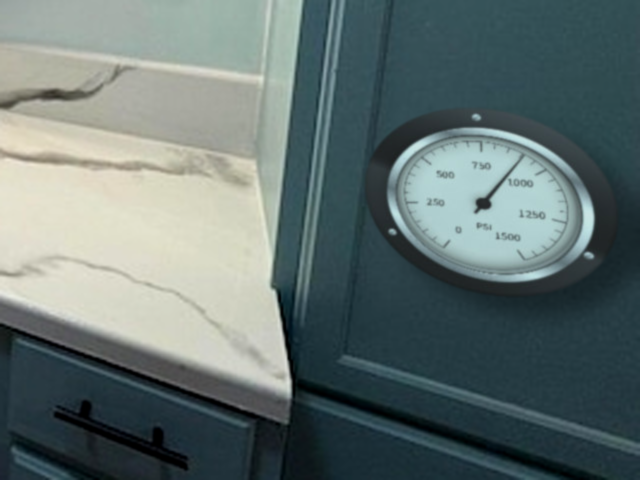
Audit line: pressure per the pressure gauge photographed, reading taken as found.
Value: 900 psi
